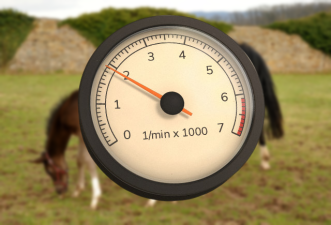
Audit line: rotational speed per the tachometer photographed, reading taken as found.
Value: 1900 rpm
